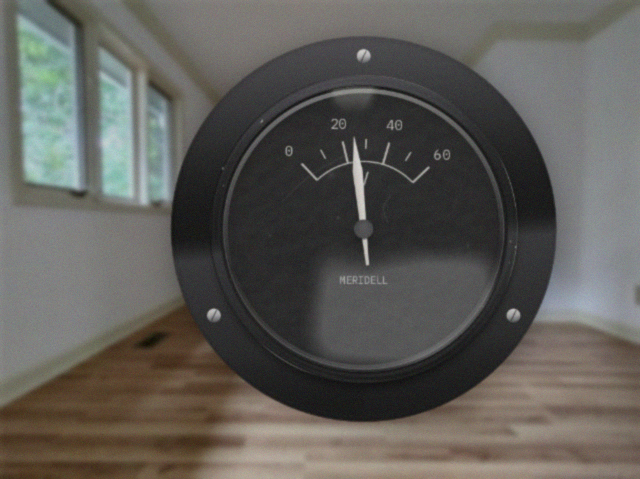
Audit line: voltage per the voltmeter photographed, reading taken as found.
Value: 25 V
